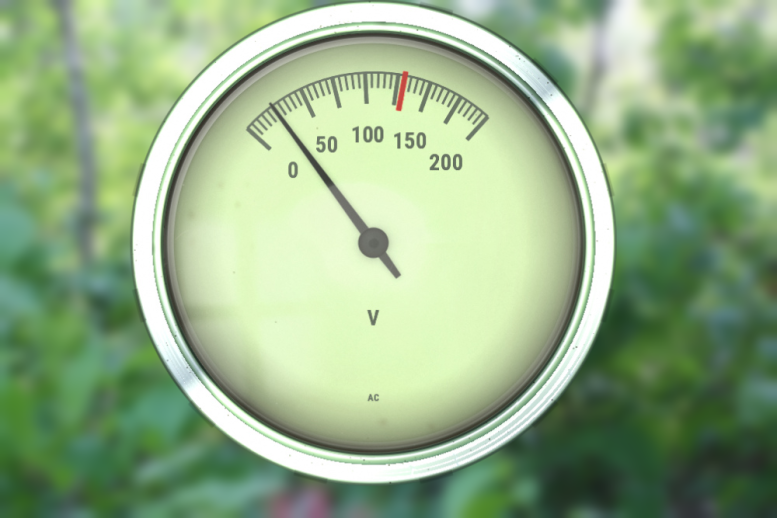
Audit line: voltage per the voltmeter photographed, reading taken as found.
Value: 25 V
